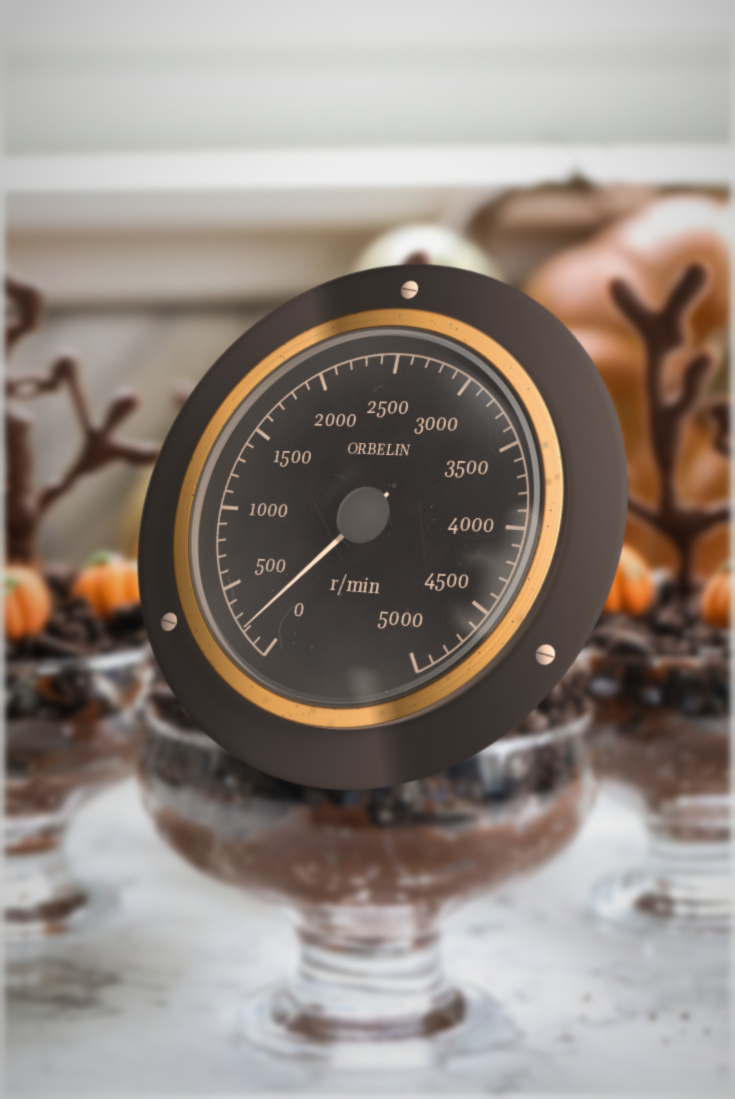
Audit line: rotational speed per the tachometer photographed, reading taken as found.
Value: 200 rpm
